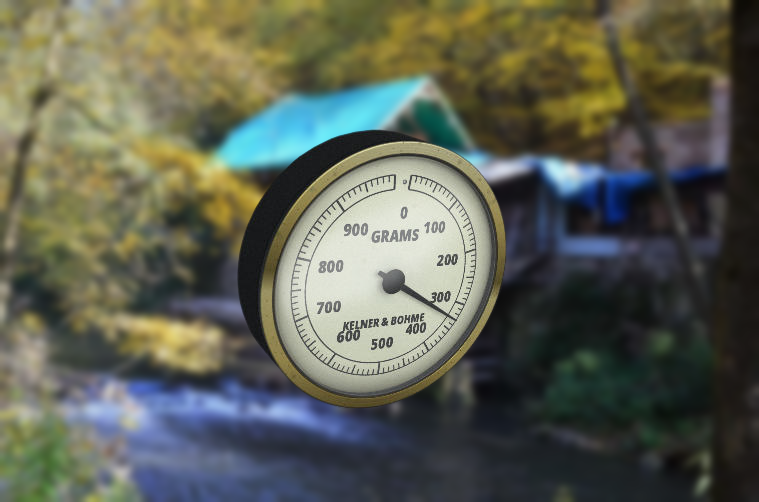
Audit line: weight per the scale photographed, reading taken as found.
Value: 330 g
